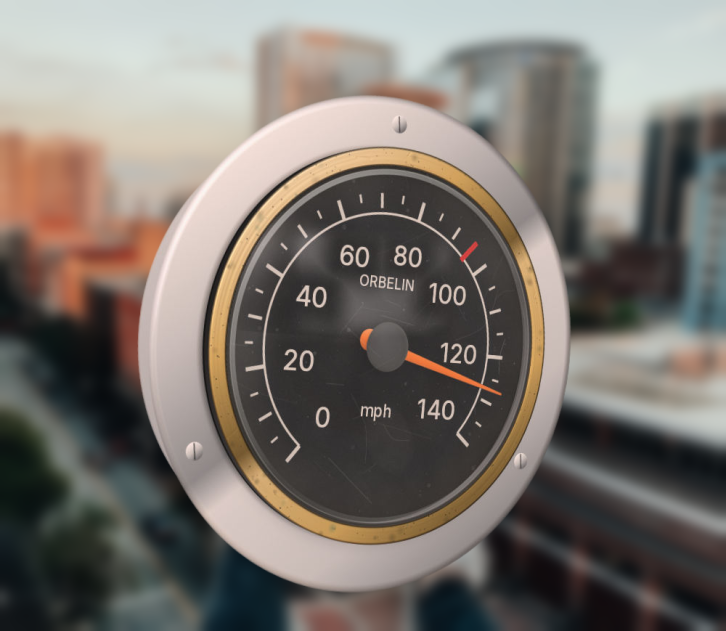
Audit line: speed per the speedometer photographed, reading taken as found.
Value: 127.5 mph
